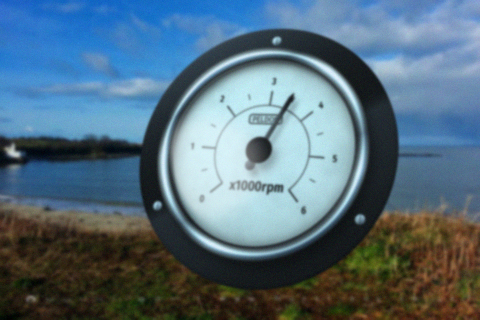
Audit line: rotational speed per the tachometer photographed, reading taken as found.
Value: 3500 rpm
